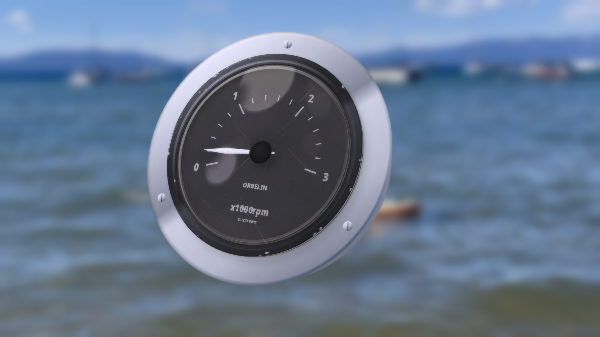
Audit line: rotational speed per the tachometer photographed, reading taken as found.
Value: 200 rpm
